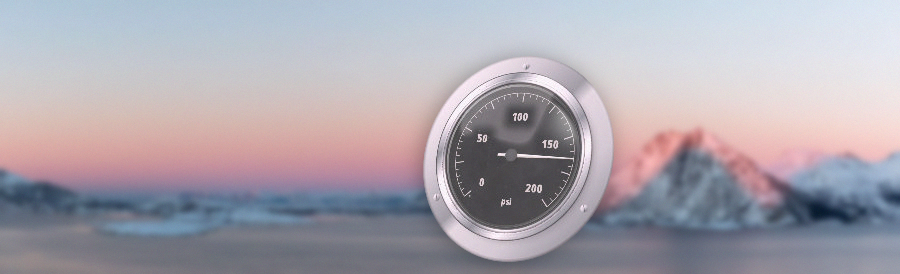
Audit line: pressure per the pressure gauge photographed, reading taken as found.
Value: 165 psi
